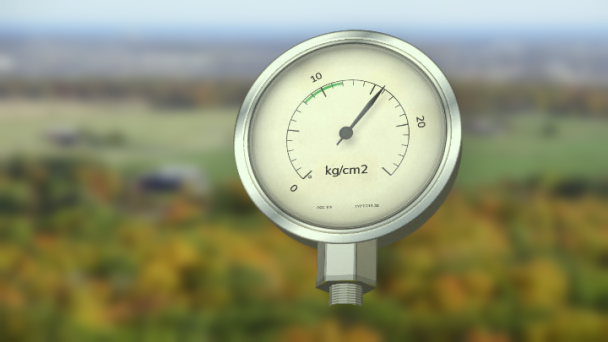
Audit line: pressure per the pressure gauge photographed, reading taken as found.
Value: 16 kg/cm²
